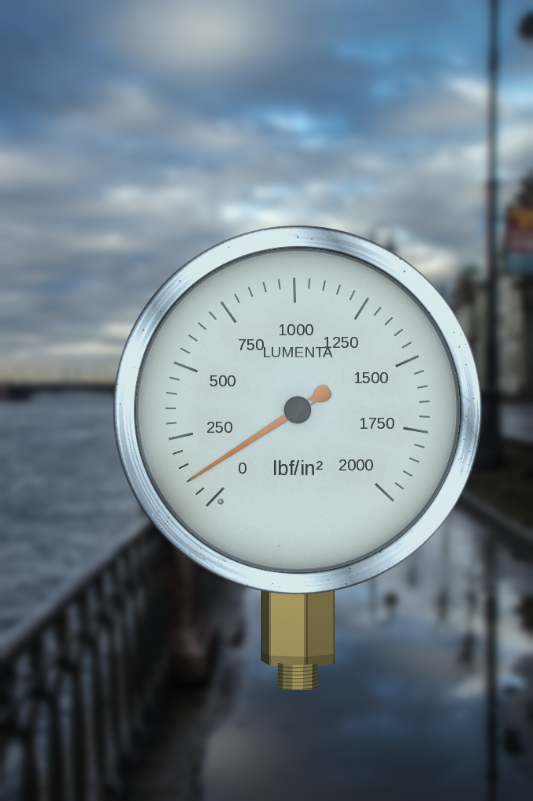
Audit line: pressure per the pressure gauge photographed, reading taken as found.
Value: 100 psi
